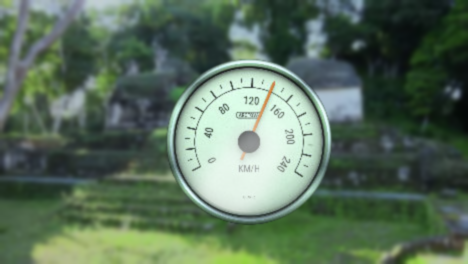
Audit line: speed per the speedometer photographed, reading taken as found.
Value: 140 km/h
